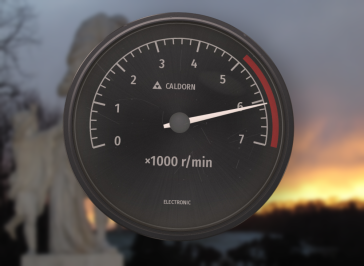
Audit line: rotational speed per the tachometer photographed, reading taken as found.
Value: 6100 rpm
